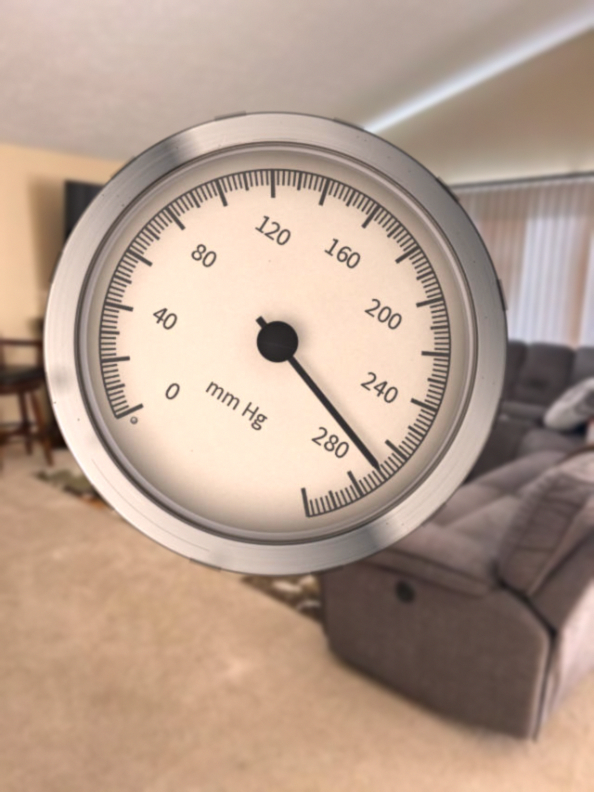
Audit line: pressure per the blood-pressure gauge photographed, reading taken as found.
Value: 270 mmHg
